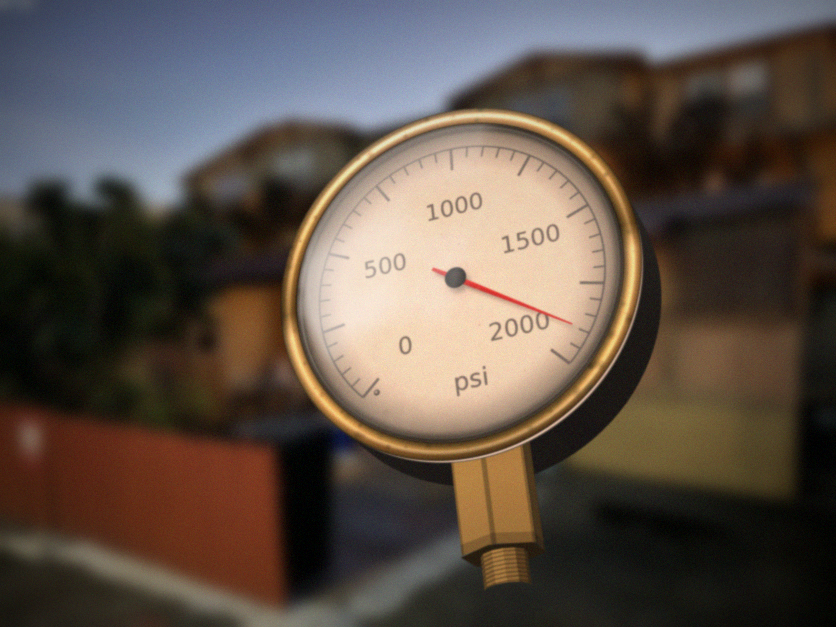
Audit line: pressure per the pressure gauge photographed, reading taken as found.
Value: 1900 psi
